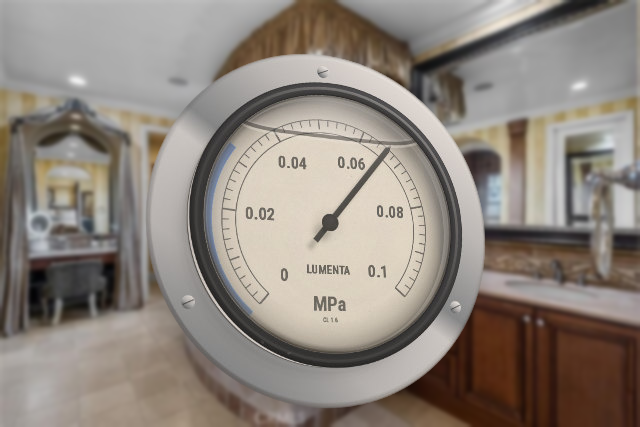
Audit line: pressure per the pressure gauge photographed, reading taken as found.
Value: 0.066 MPa
